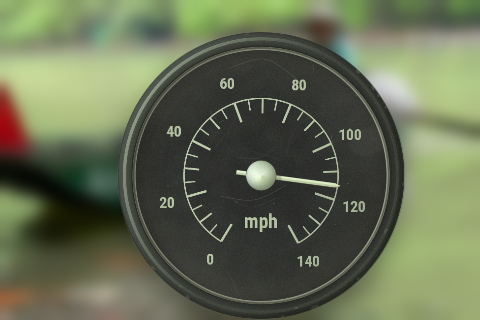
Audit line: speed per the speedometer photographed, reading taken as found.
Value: 115 mph
